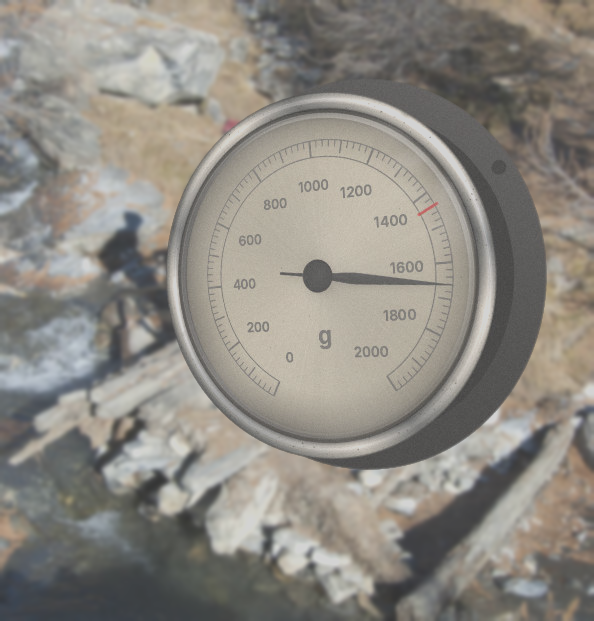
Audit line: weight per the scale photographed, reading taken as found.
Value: 1660 g
